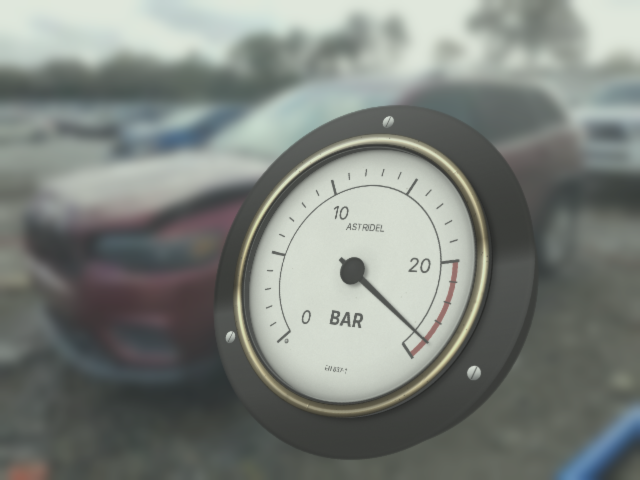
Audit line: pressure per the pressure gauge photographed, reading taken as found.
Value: 24 bar
